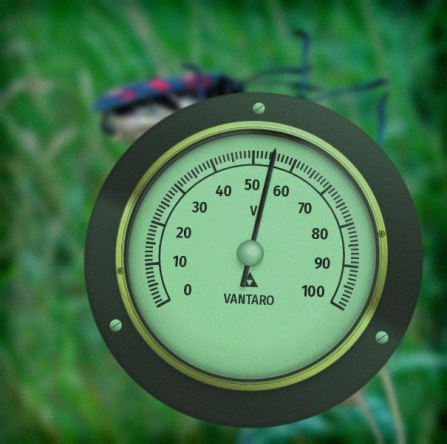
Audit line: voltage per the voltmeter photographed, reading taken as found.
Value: 55 V
